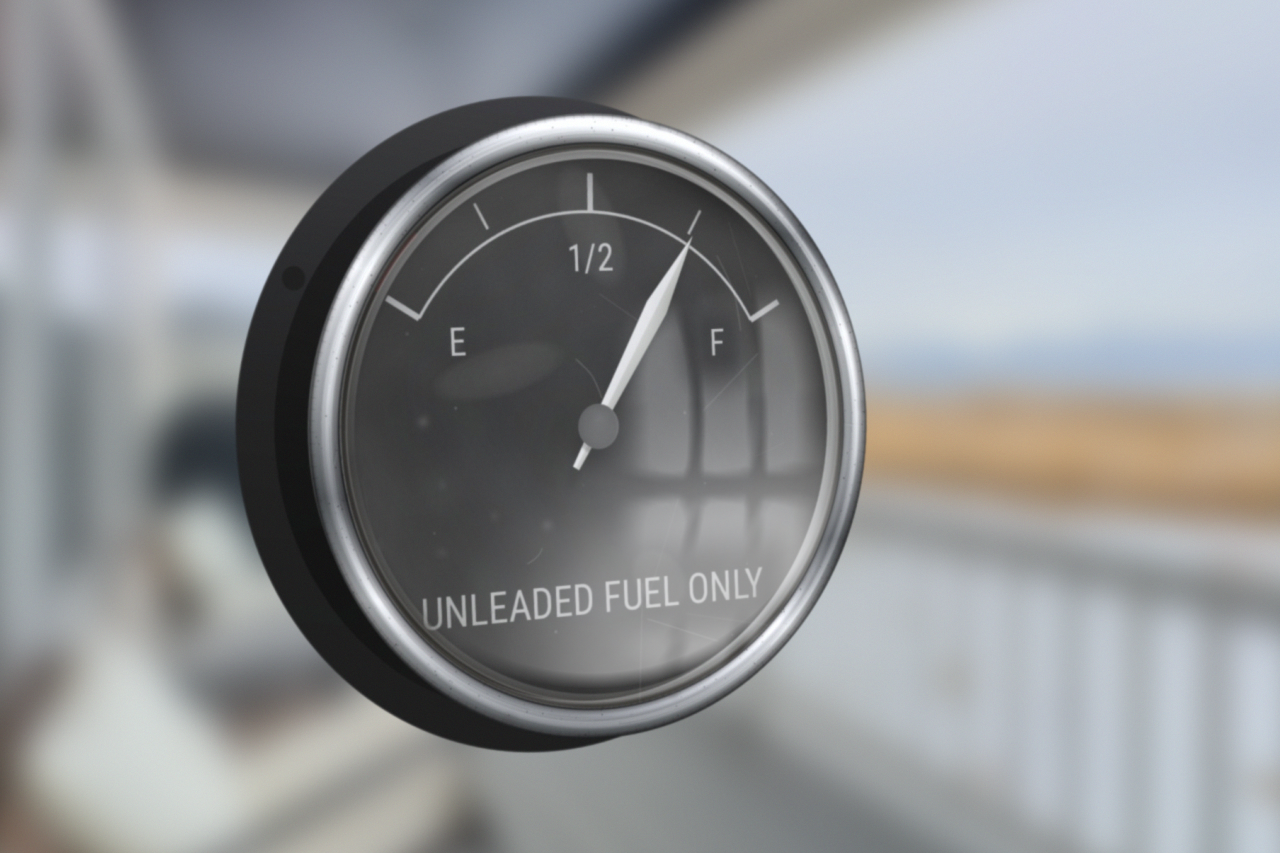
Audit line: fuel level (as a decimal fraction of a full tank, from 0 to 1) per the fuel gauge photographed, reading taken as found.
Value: 0.75
